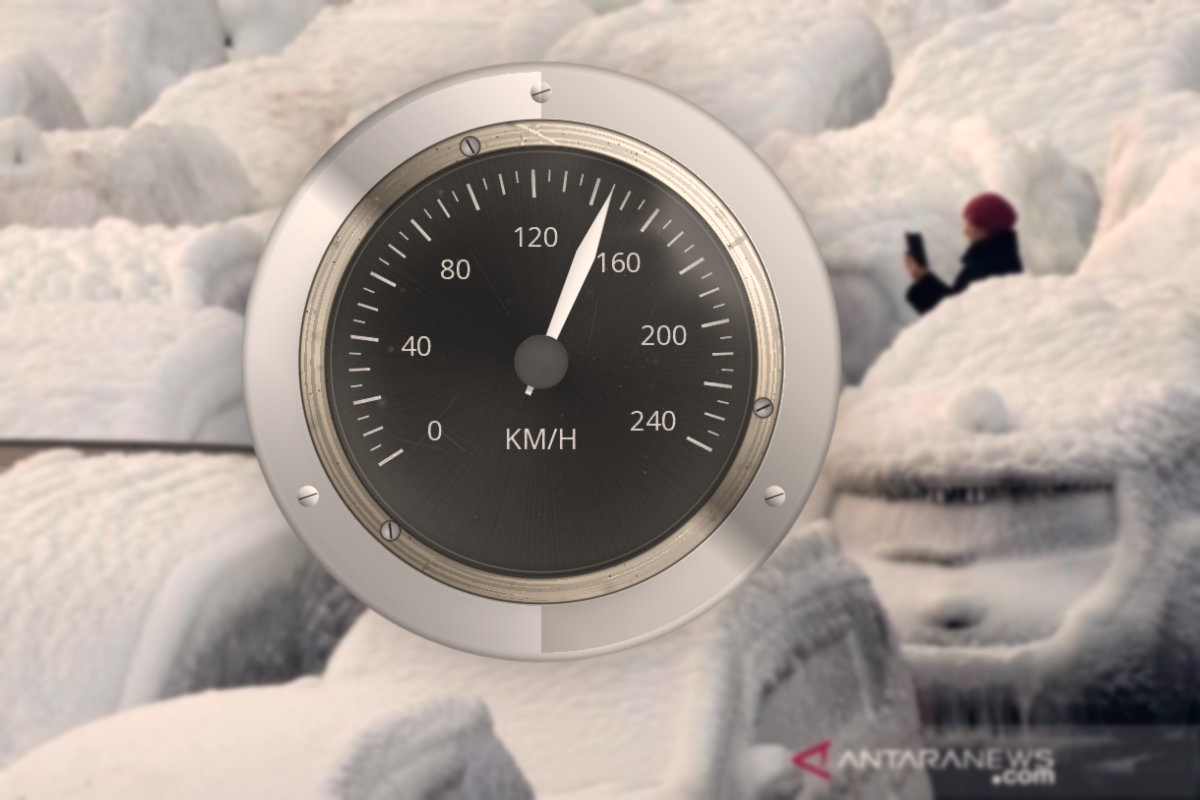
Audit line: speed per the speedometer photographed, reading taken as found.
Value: 145 km/h
